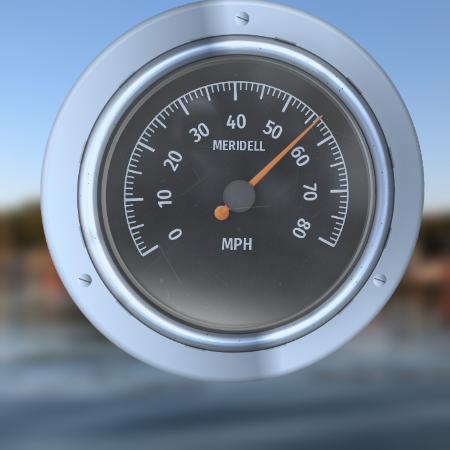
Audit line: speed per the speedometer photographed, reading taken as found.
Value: 56 mph
